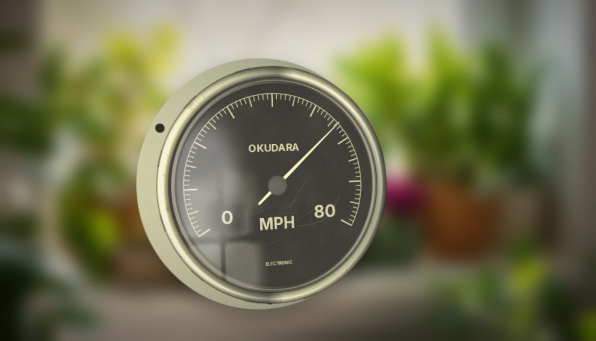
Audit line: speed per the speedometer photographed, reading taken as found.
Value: 56 mph
